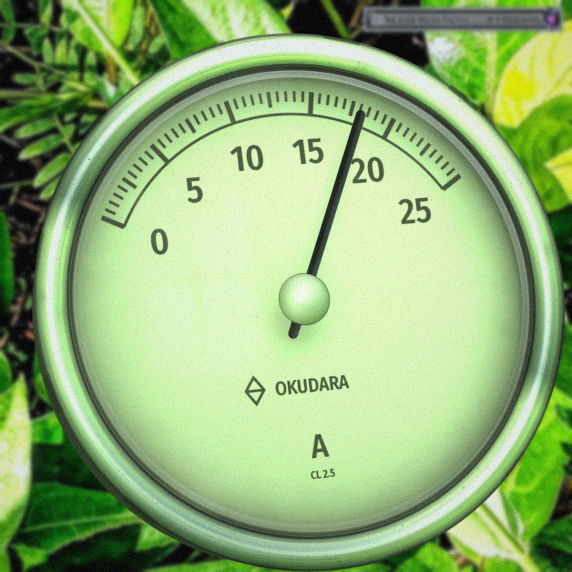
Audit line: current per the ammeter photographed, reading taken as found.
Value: 18 A
